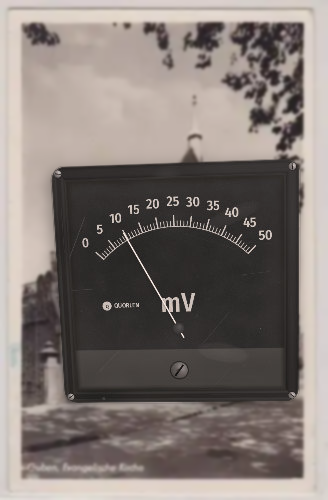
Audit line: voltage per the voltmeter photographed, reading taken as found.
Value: 10 mV
